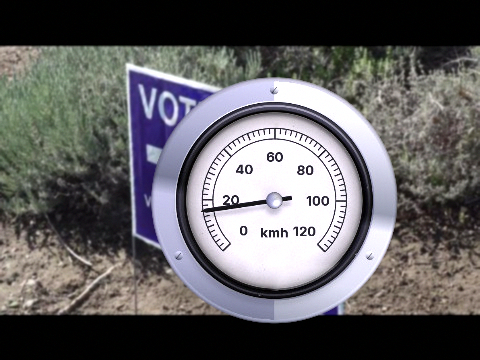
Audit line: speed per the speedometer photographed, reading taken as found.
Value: 16 km/h
